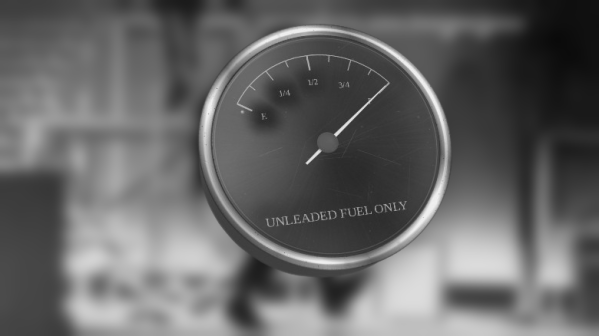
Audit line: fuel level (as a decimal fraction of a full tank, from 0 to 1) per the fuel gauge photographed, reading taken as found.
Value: 1
